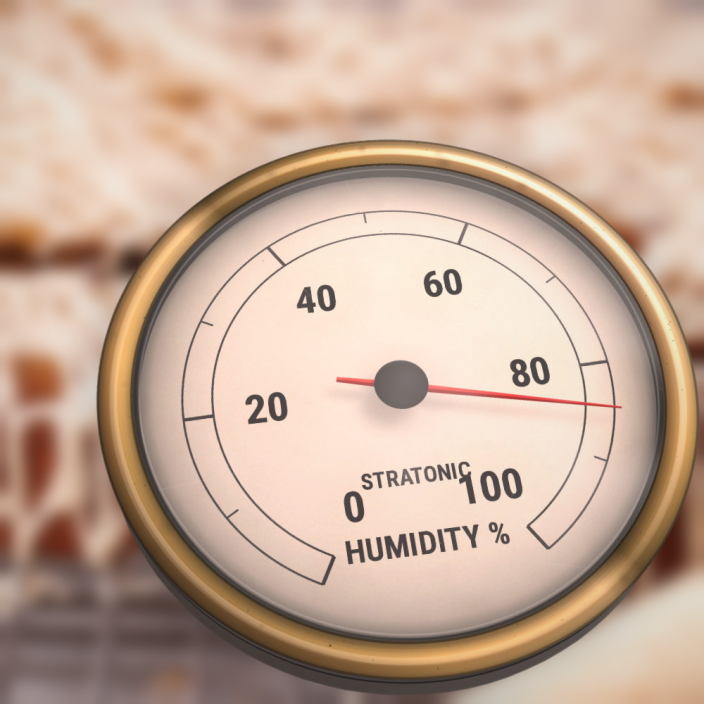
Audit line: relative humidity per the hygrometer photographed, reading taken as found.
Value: 85 %
